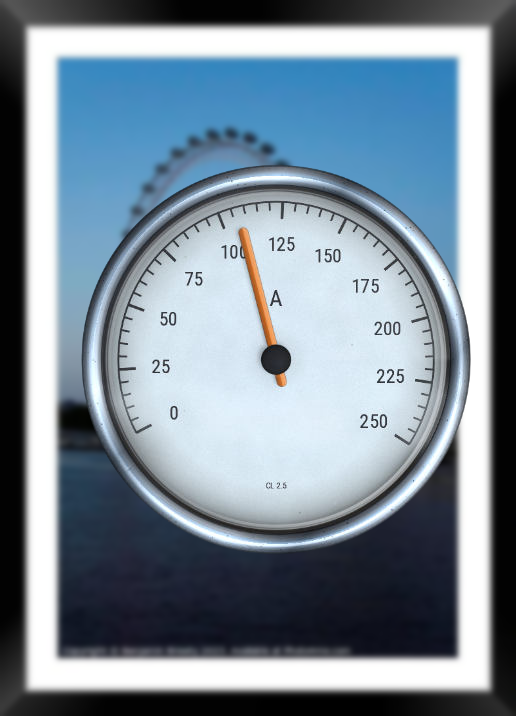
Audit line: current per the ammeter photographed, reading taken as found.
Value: 107.5 A
